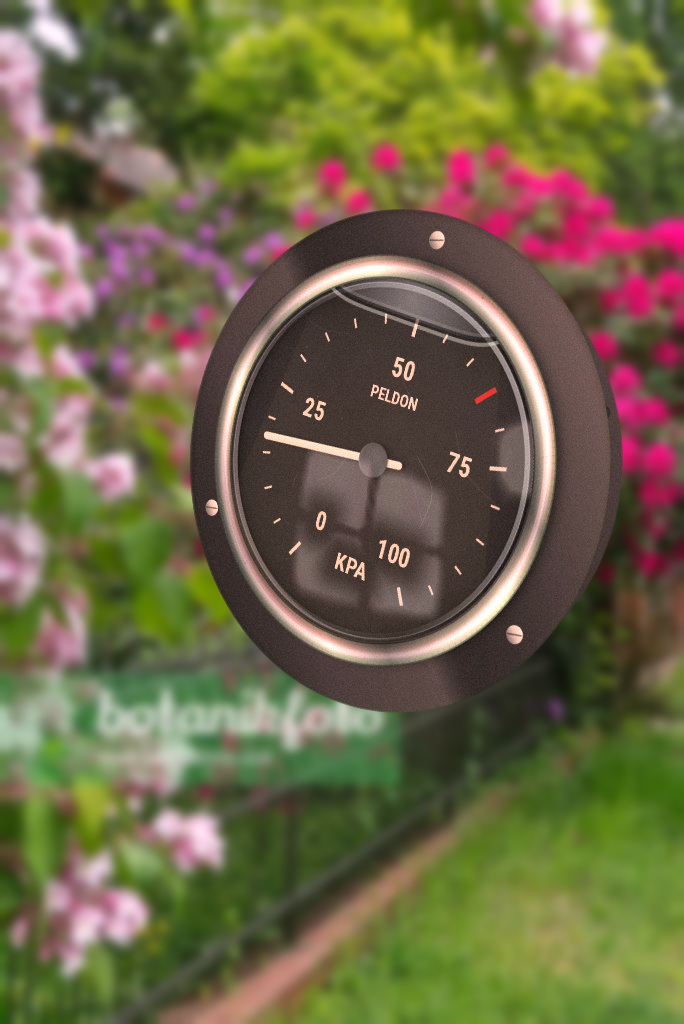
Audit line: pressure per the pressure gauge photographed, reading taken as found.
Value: 17.5 kPa
